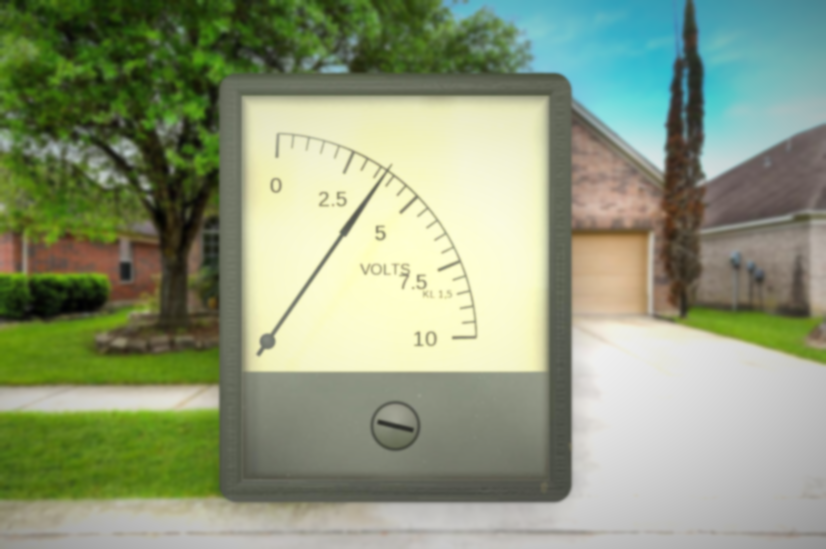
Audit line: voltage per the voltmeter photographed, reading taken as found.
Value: 3.75 V
